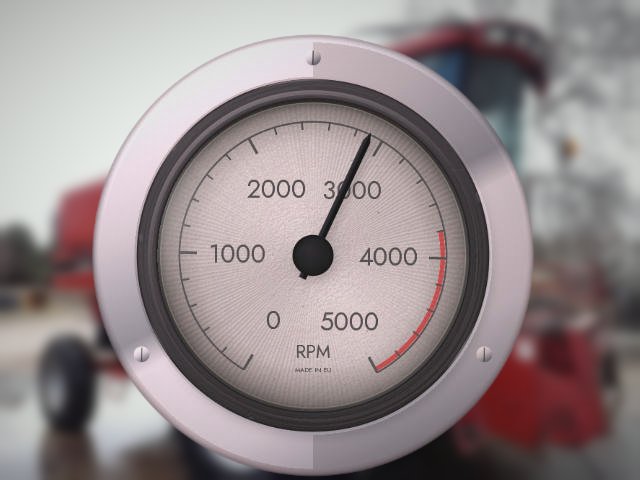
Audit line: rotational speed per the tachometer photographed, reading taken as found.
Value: 2900 rpm
